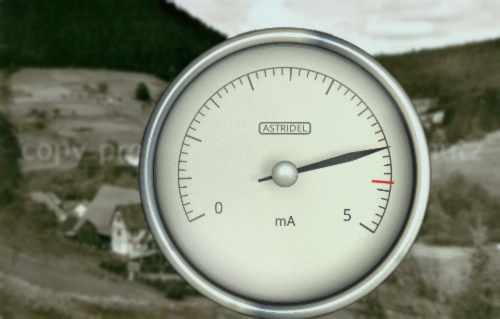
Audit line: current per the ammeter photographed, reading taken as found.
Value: 4 mA
